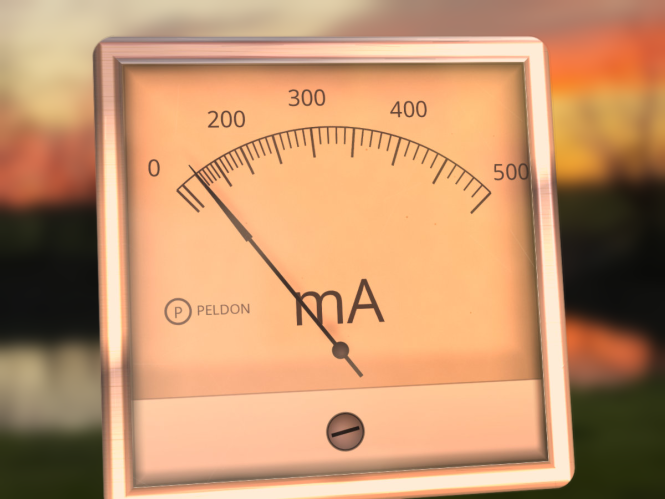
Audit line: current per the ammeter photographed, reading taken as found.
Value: 100 mA
